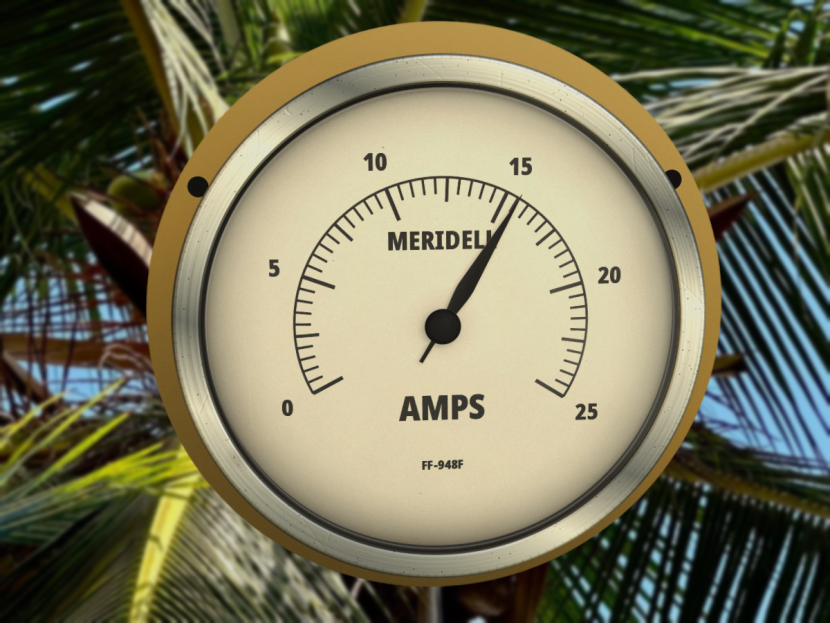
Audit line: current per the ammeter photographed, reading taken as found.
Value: 15.5 A
